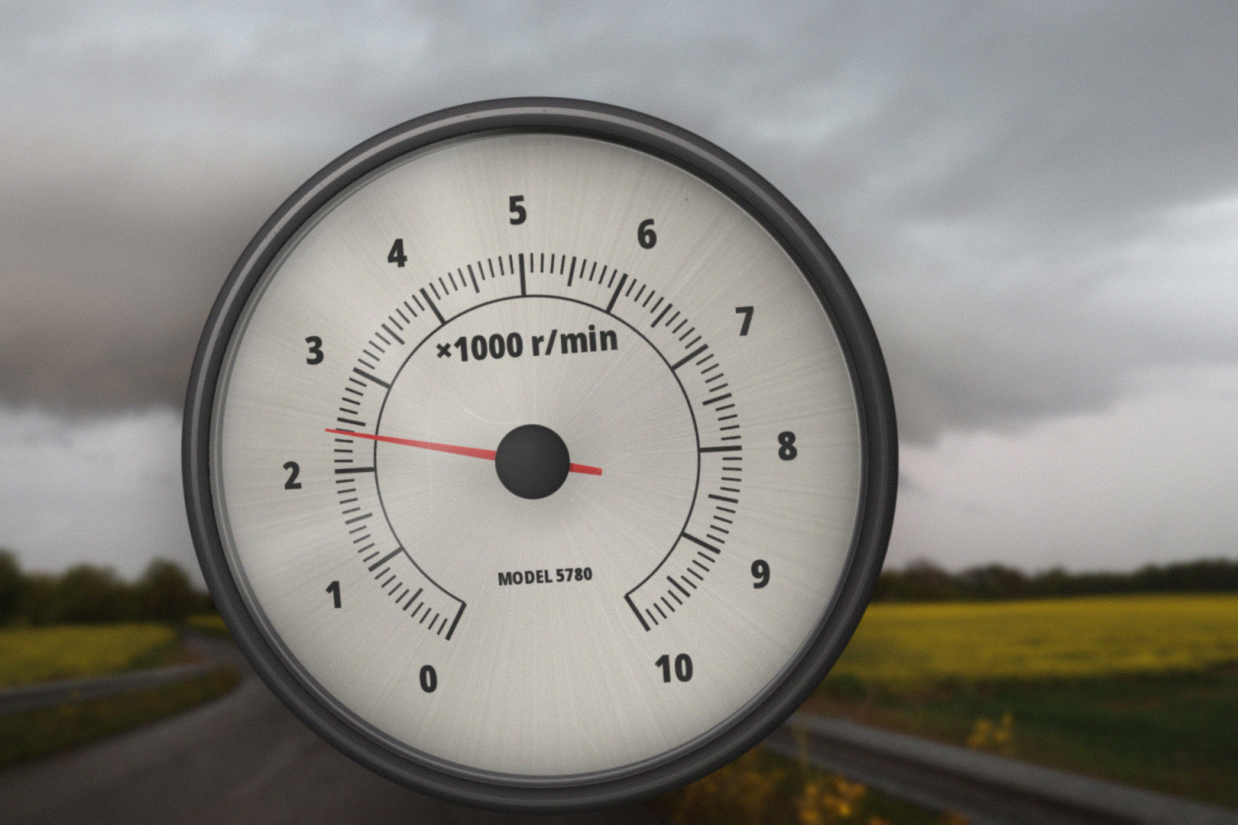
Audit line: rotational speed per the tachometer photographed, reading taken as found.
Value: 2400 rpm
